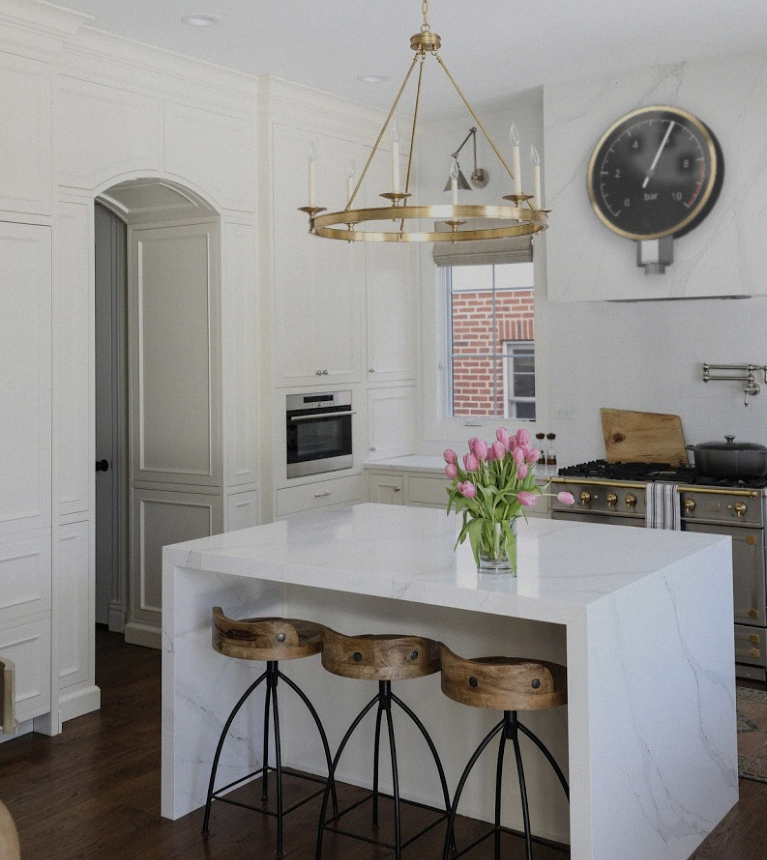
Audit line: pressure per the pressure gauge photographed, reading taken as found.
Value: 6 bar
